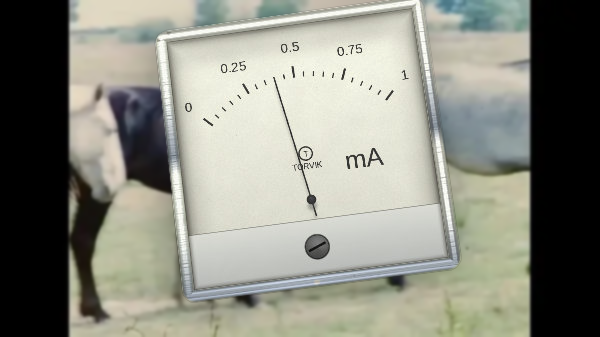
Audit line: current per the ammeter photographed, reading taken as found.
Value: 0.4 mA
